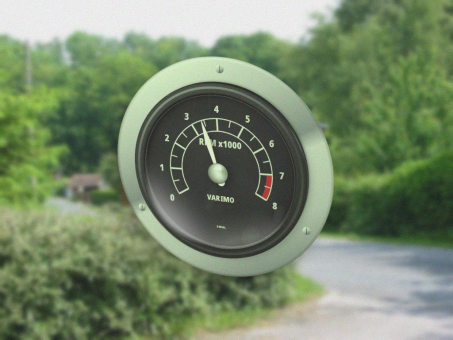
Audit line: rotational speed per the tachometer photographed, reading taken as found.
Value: 3500 rpm
